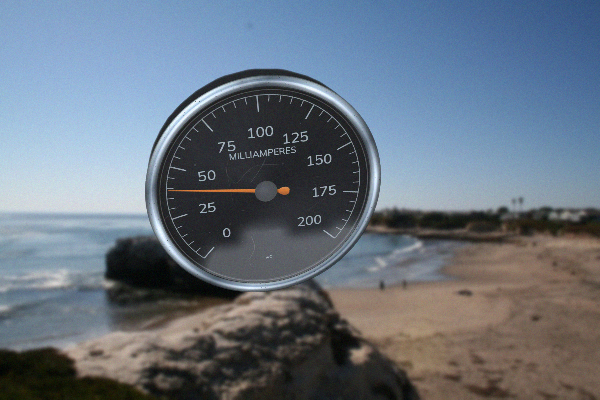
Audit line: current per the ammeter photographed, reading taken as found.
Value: 40 mA
